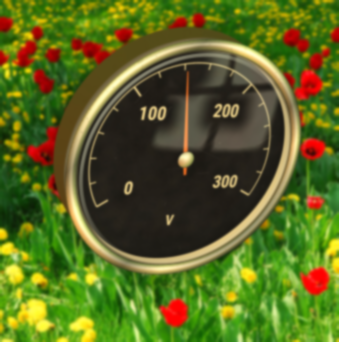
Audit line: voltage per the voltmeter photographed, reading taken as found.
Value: 140 V
